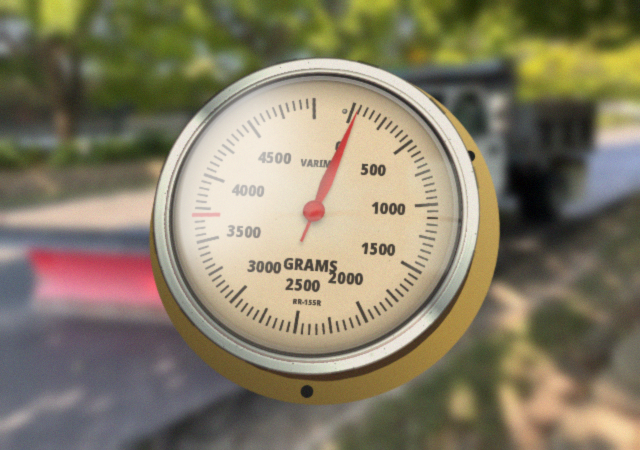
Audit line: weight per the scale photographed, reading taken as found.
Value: 50 g
